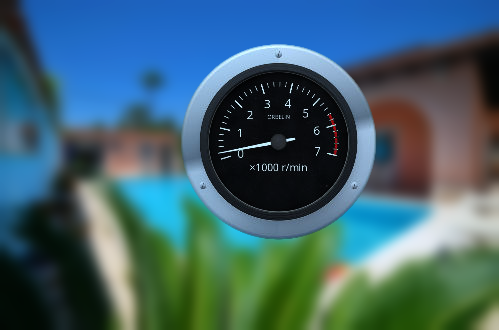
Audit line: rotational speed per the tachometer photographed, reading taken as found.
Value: 200 rpm
